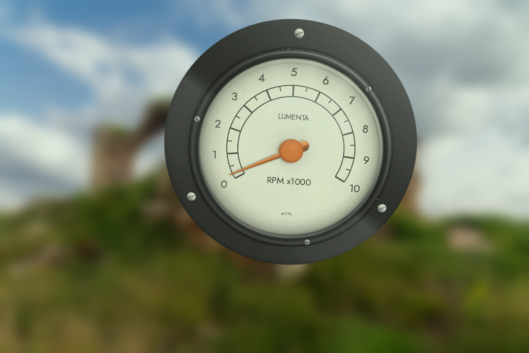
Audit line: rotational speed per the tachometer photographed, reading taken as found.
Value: 250 rpm
